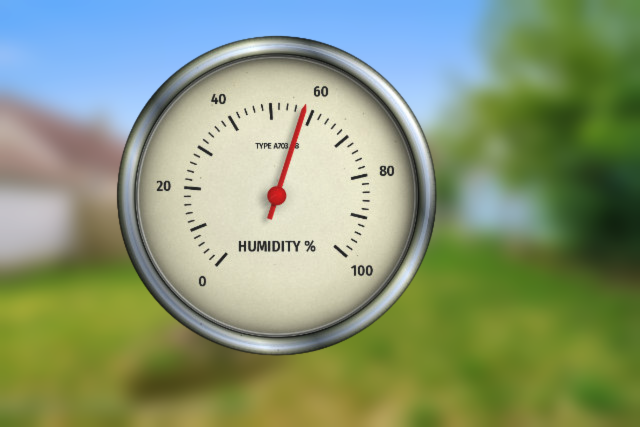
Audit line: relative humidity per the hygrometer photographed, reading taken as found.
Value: 58 %
